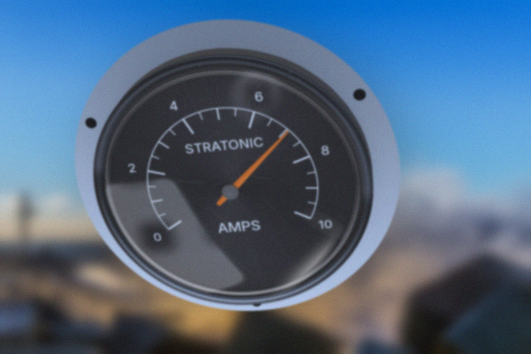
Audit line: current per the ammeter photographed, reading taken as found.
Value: 7 A
